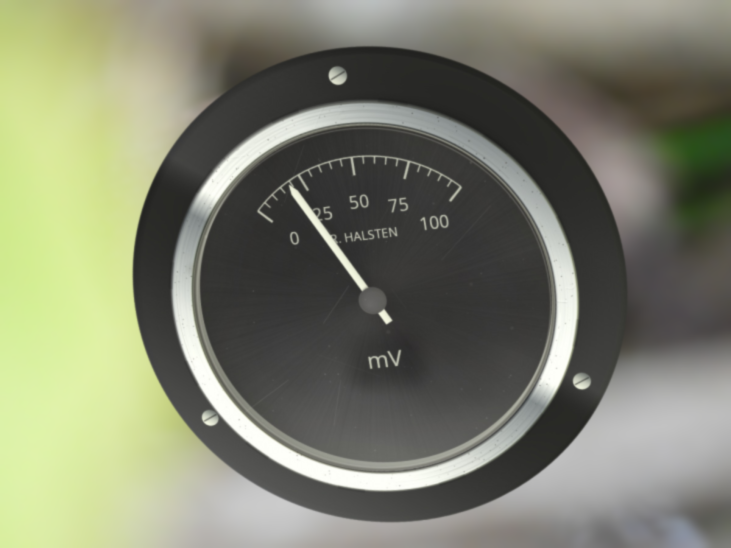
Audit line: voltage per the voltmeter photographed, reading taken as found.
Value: 20 mV
